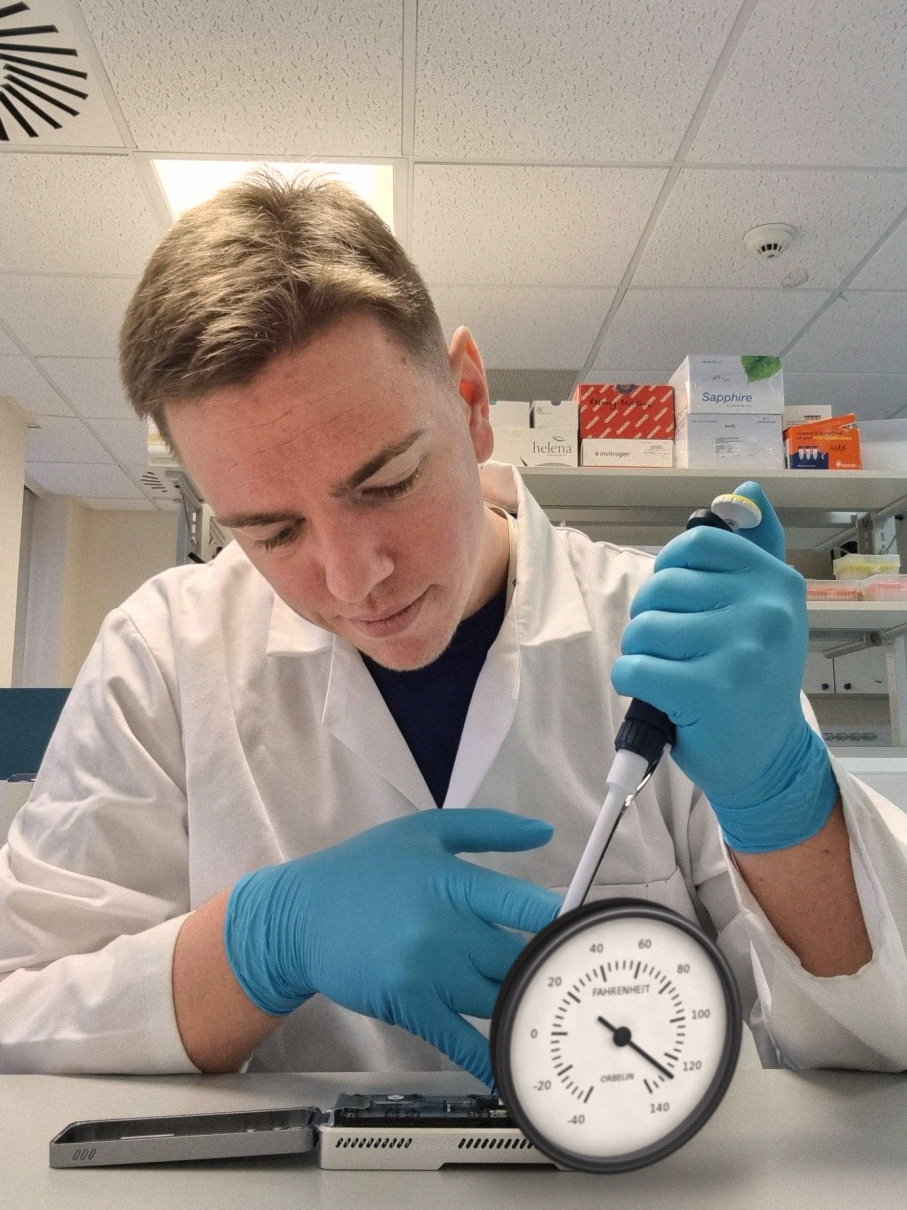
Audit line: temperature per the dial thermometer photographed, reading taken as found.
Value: 128 °F
